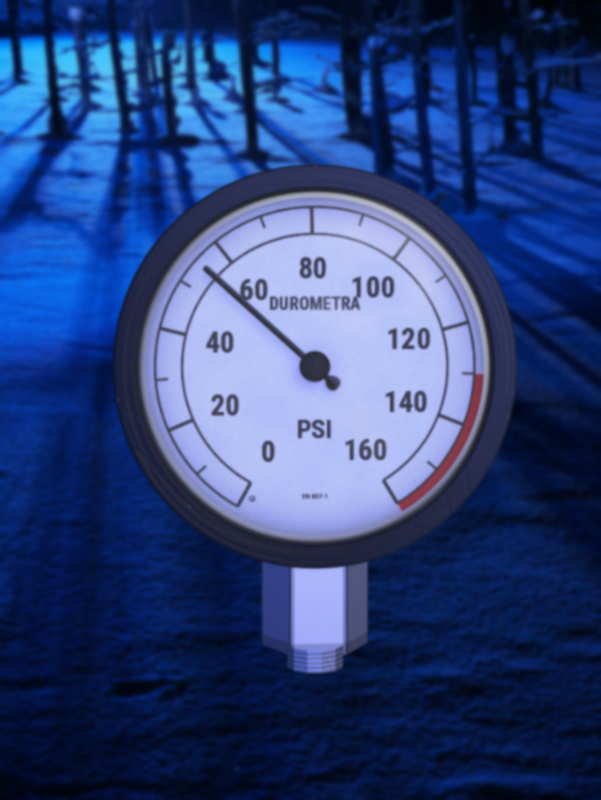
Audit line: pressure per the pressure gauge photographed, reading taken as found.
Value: 55 psi
